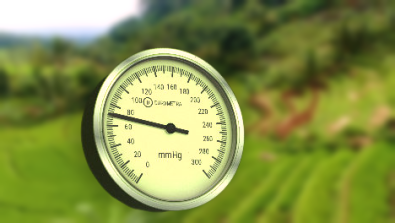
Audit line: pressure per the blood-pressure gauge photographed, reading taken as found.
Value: 70 mmHg
